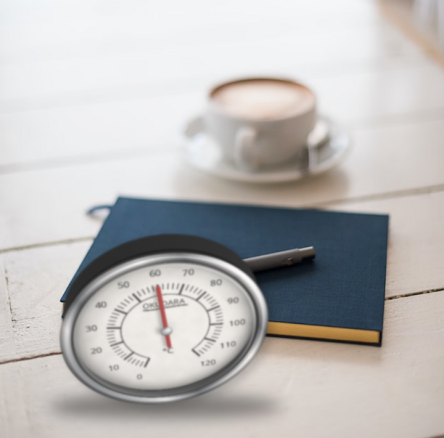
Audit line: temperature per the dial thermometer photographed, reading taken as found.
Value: 60 °C
